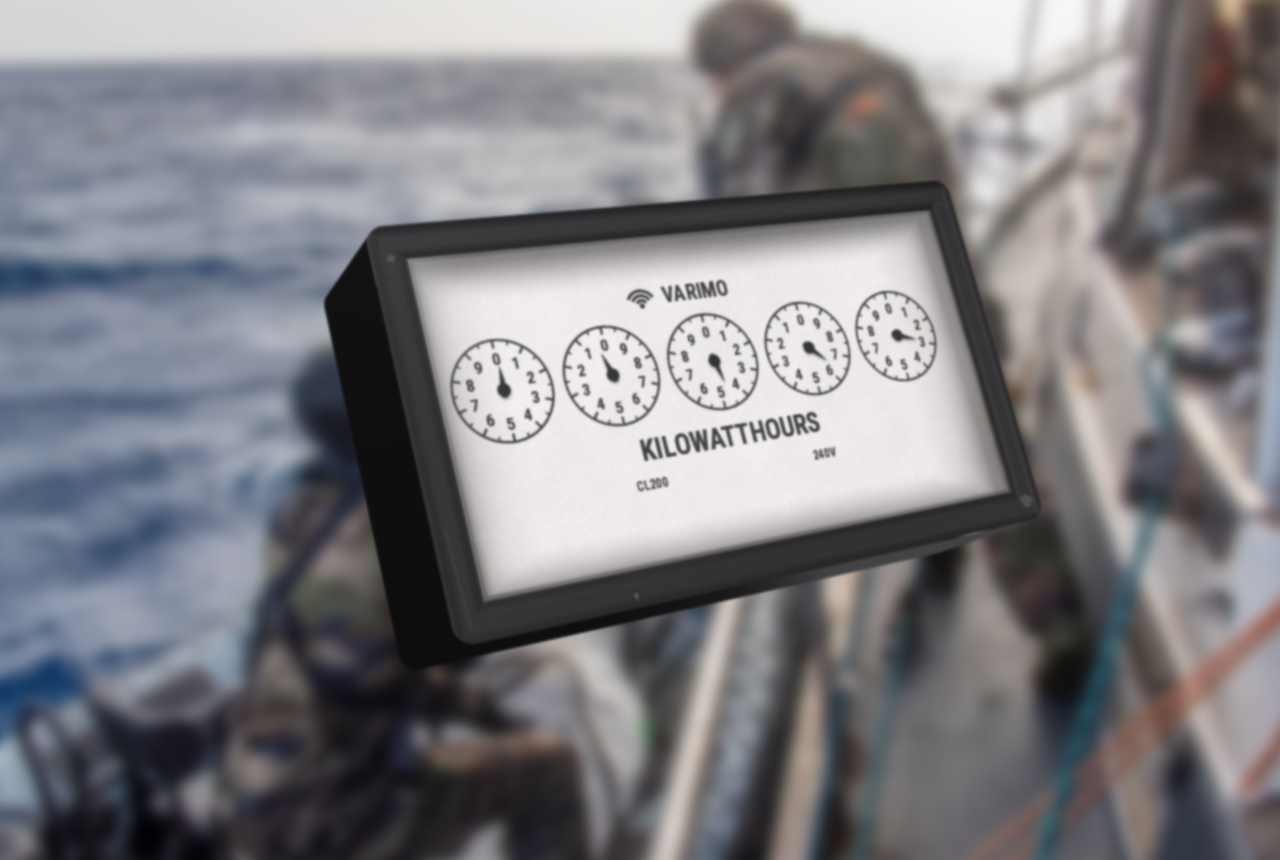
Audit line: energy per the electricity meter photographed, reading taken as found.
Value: 463 kWh
